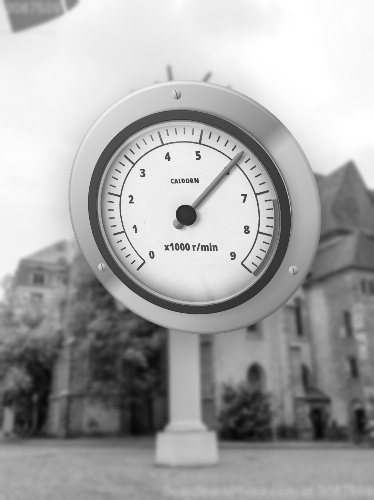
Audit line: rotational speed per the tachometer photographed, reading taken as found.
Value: 6000 rpm
